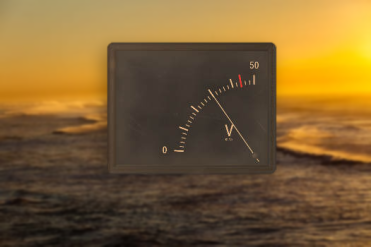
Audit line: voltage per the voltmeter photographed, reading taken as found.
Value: 30 V
